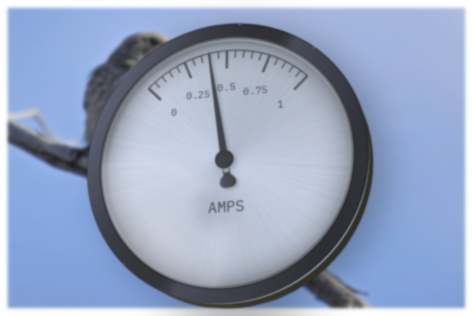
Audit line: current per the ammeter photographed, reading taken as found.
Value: 0.4 A
